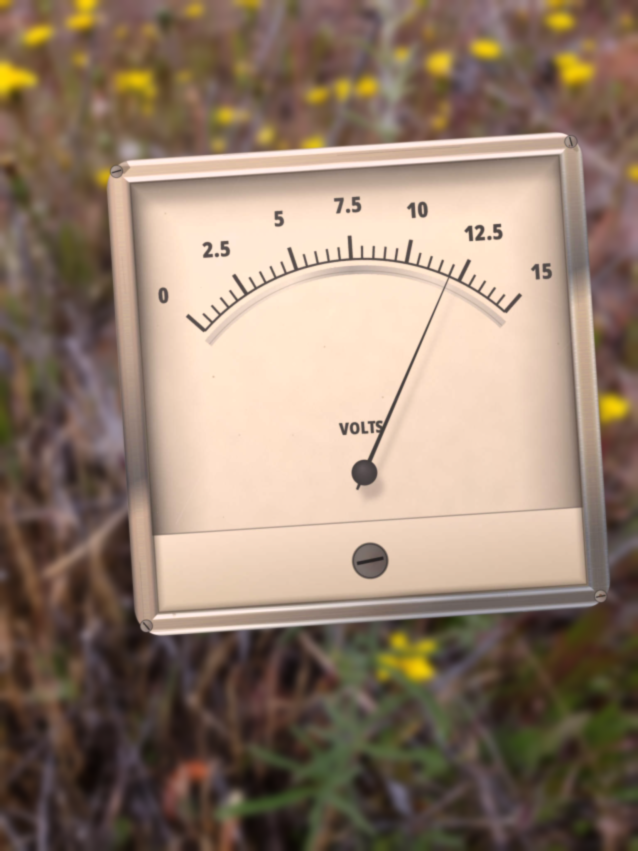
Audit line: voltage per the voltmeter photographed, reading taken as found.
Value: 12 V
